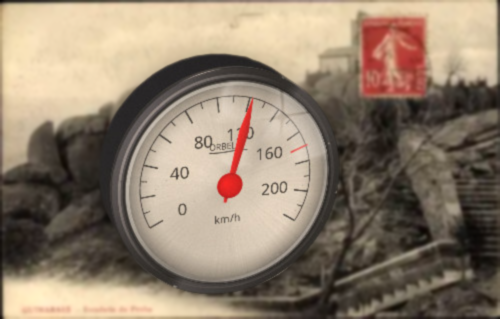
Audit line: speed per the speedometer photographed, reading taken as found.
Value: 120 km/h
